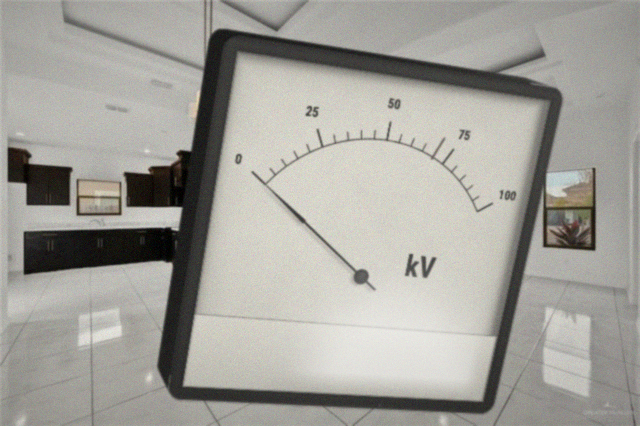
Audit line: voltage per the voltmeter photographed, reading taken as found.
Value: 0 kV
